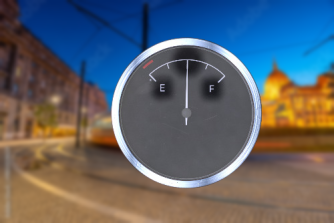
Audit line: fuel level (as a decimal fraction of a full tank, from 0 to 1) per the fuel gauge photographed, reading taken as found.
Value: 0.5
